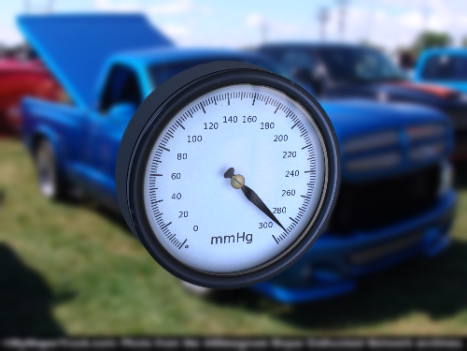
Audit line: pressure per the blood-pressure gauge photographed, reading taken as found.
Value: 290 mmHg
